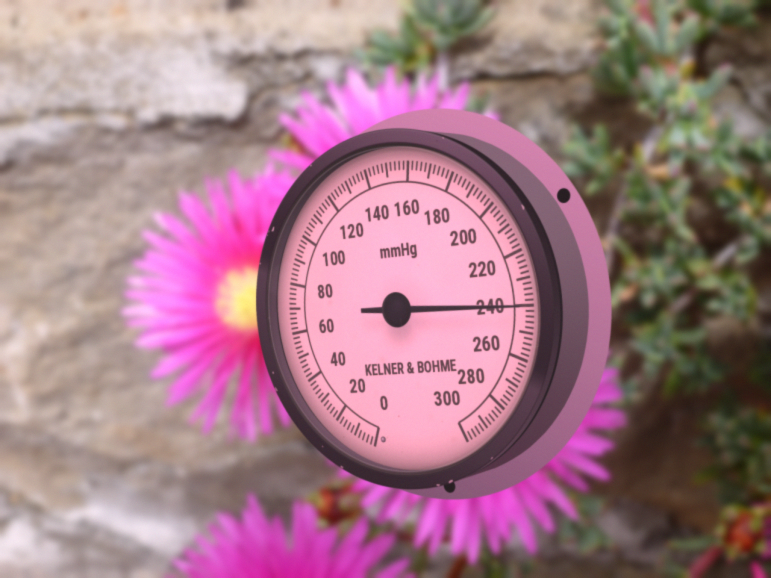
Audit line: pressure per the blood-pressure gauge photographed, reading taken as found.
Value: 240 mmHg
